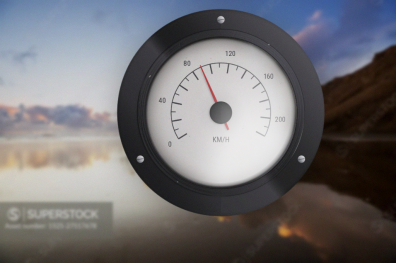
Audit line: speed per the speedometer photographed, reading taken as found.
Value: 90 km/h
